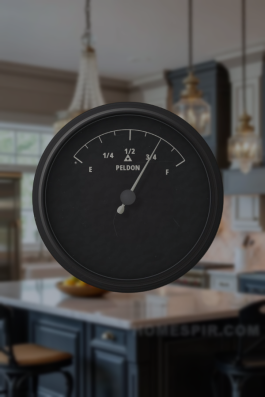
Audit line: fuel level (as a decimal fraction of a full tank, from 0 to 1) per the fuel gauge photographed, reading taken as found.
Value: 0.75
